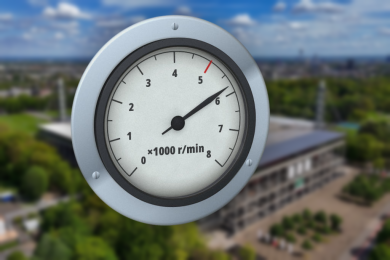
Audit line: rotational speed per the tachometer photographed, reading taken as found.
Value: 5750 rpm
